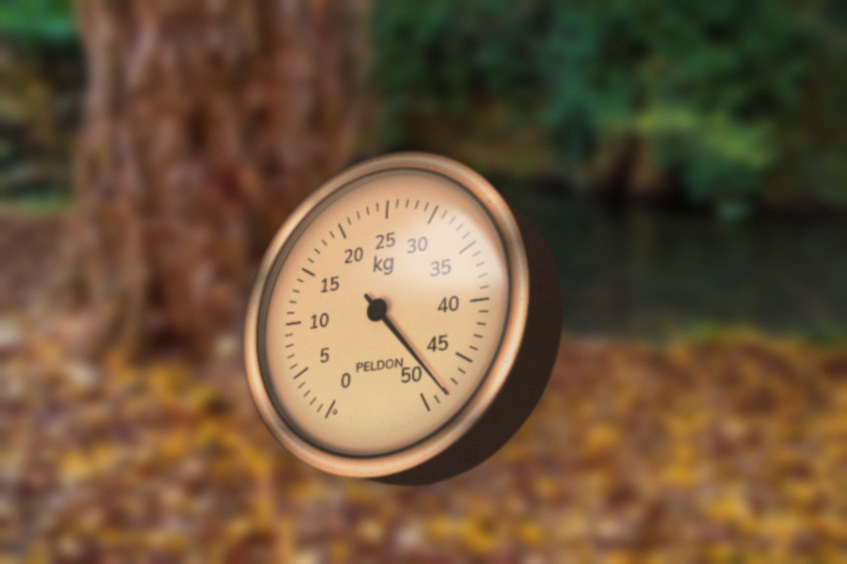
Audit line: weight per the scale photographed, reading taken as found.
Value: 48 kg
